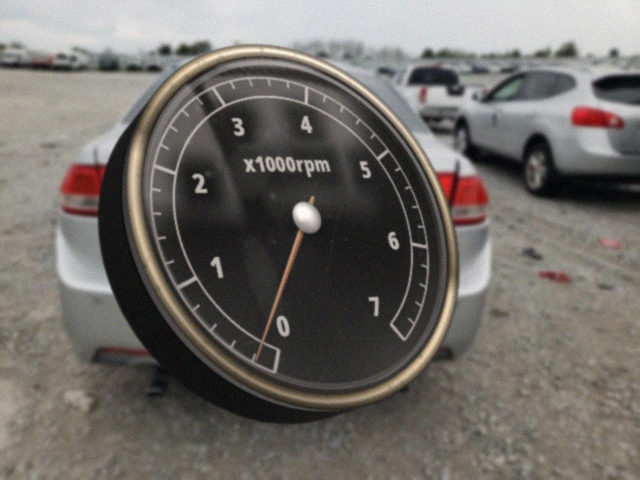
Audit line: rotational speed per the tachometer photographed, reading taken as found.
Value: 200 rpm
